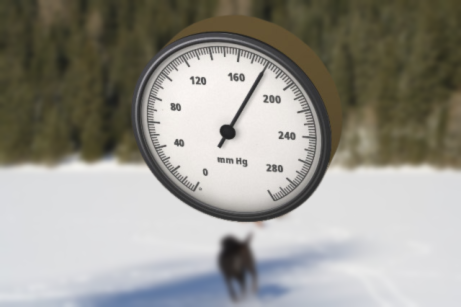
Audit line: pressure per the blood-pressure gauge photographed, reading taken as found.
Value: 180 mmHg
